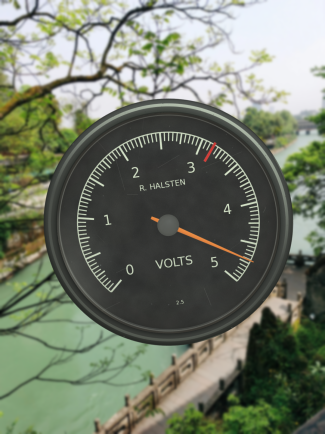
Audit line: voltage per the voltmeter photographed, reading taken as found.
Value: 4.7 V
